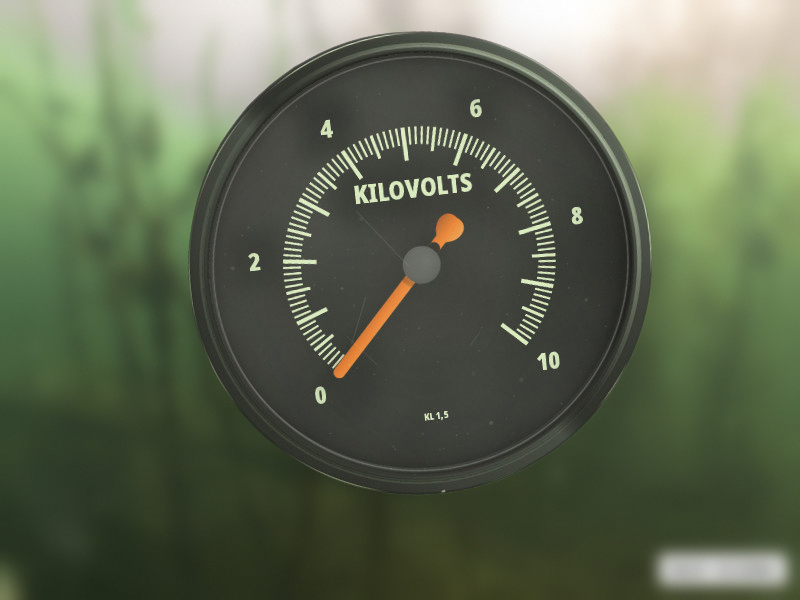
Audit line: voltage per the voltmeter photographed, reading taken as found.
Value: 0 kV
